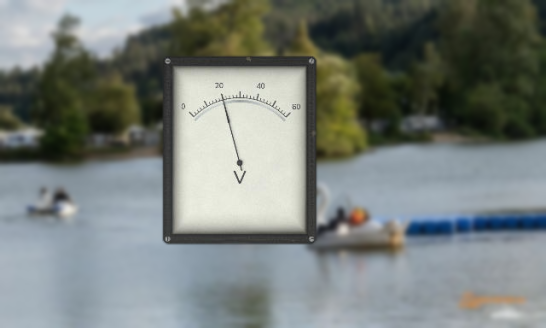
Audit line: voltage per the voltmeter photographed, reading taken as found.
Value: 20 V
